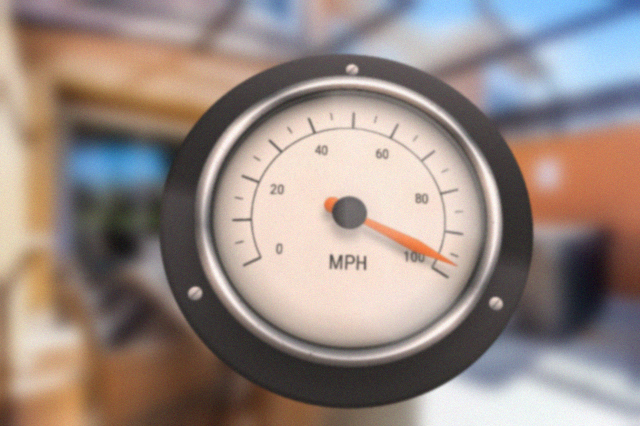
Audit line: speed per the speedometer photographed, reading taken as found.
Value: 97.5 mph
